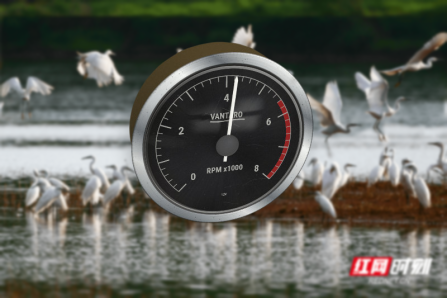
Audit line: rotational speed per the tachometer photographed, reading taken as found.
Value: 4200 rpm
